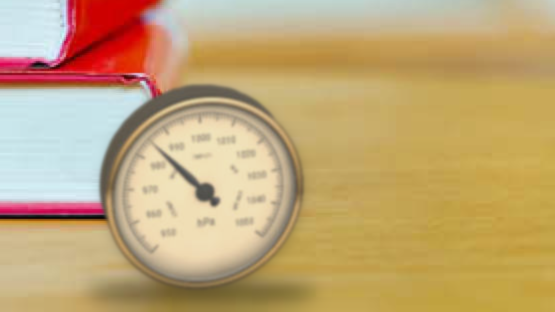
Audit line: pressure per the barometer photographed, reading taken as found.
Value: 985 hPa
